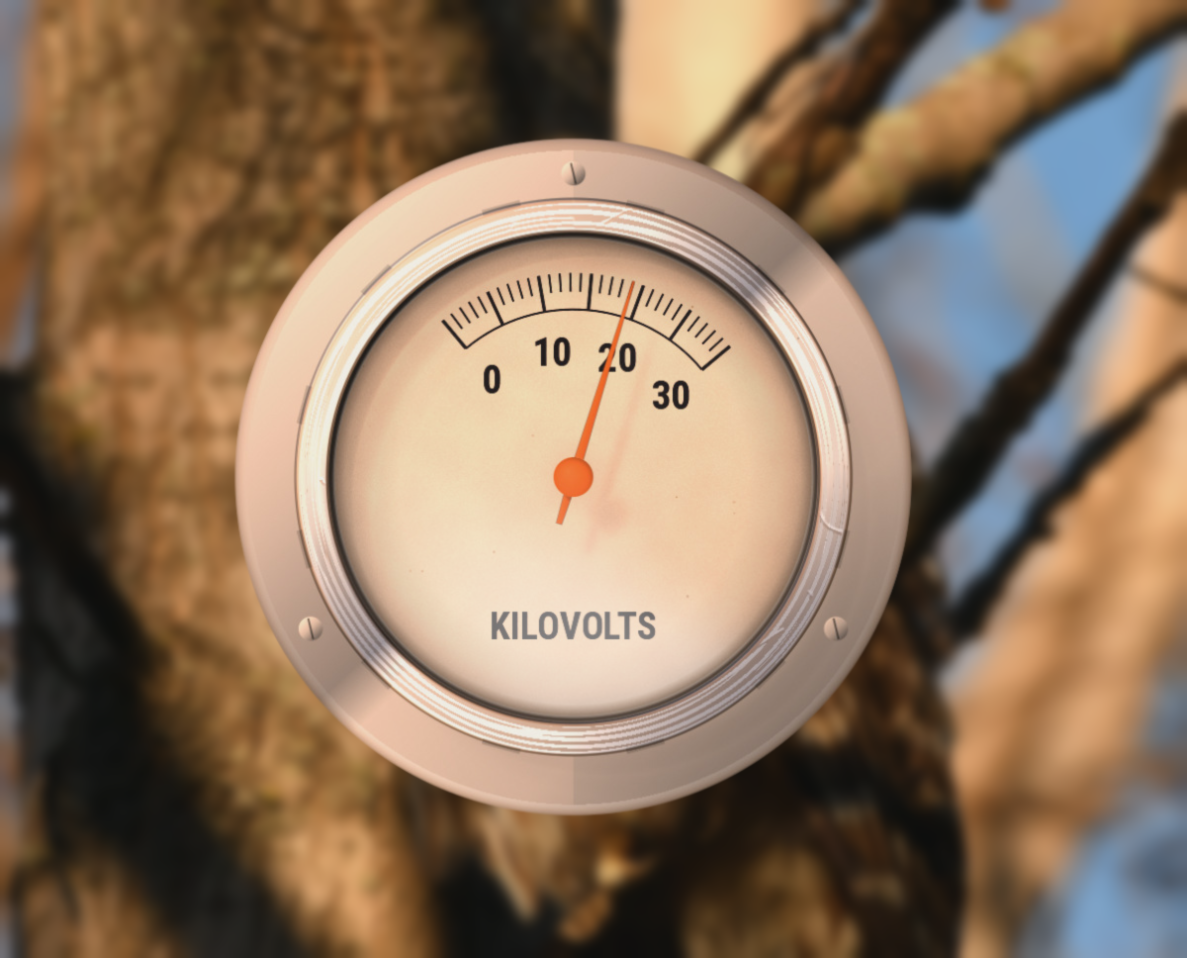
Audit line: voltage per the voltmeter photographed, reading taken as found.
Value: 19 kV
